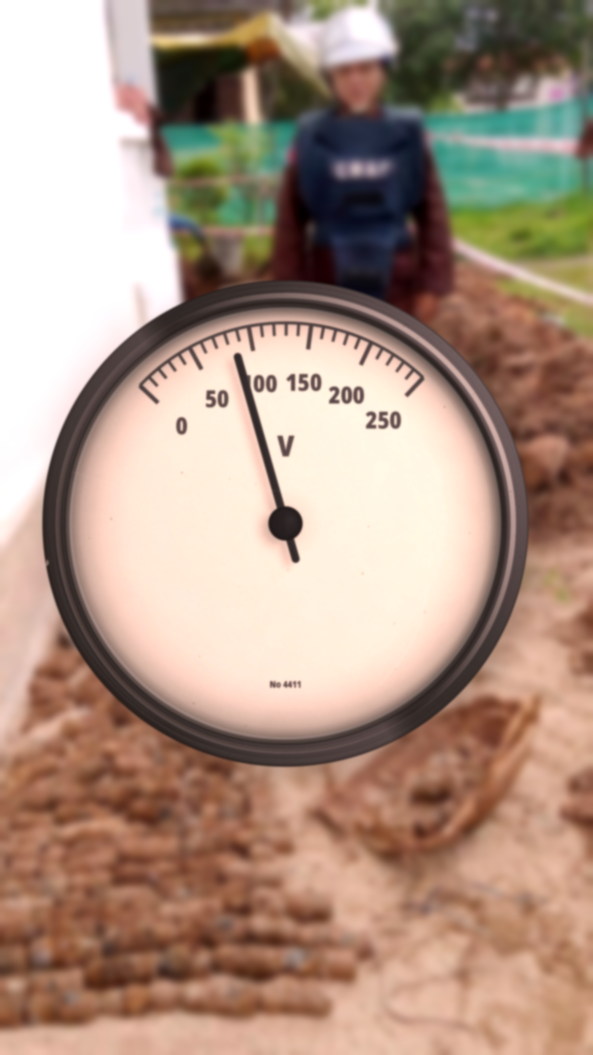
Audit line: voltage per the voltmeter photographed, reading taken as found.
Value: 85 V
